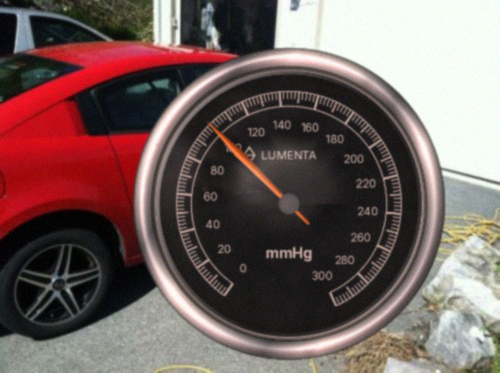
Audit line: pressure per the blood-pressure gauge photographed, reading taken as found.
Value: 100 mmHg
